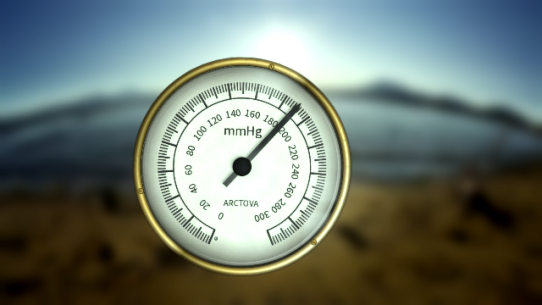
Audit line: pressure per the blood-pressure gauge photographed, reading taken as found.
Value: 190 mmHg
